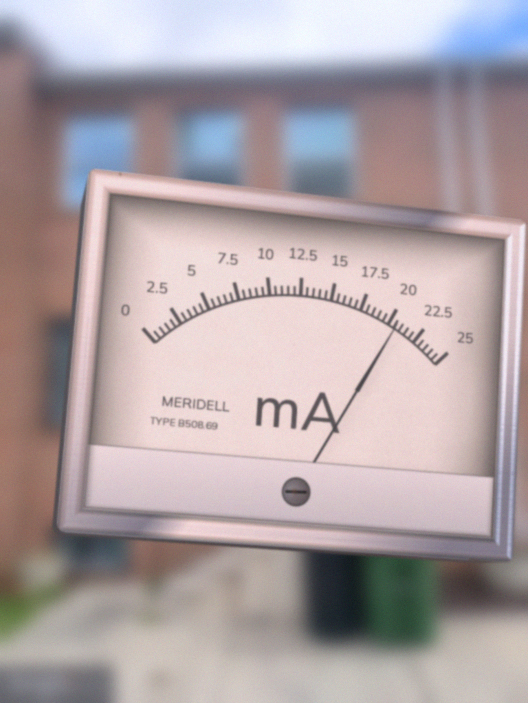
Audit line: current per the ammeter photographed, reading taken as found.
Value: 20.5 mA
